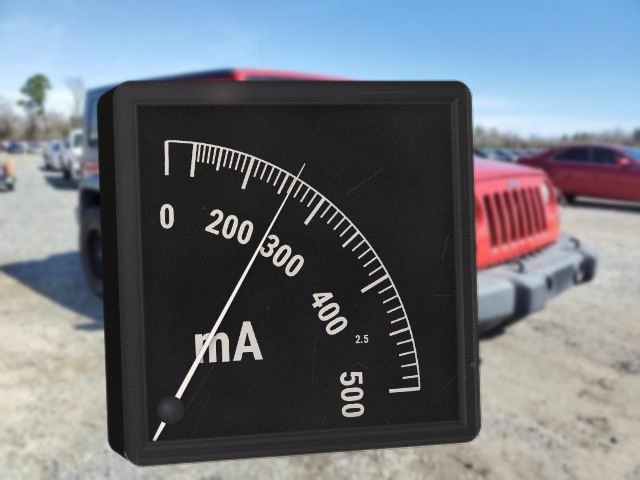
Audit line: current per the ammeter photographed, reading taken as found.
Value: 260 mA
